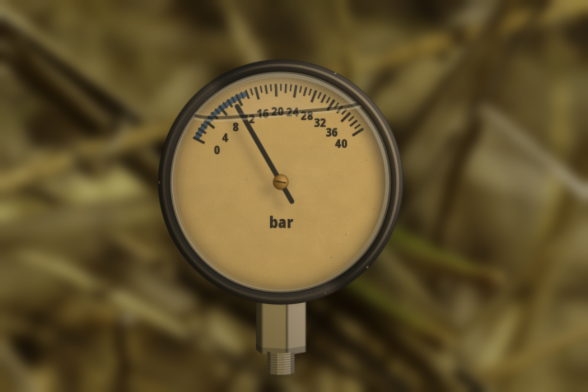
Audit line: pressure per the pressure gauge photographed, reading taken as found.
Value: 11 bar
